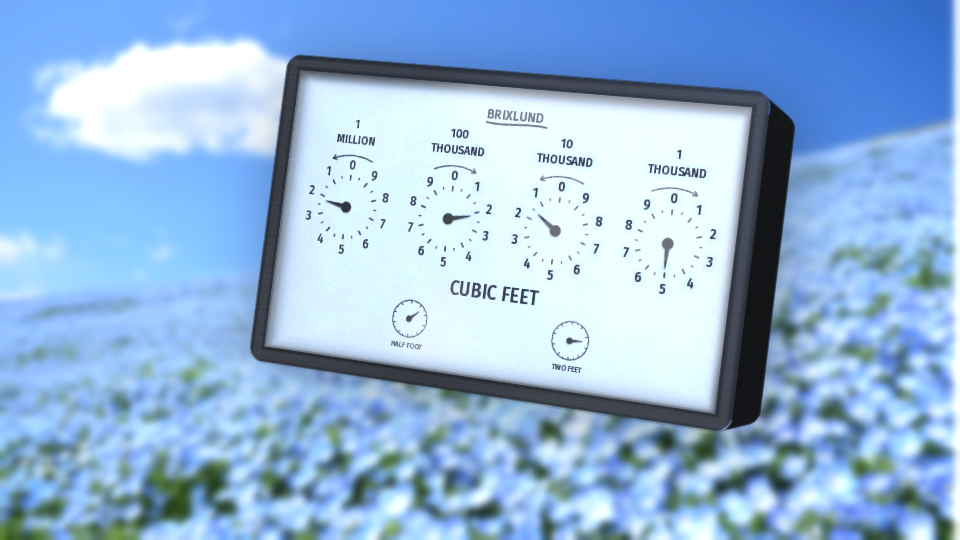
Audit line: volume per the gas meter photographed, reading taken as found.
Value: 221500 ft³
